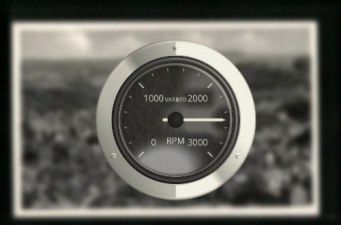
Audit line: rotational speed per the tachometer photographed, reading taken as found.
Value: 2500 rpm
